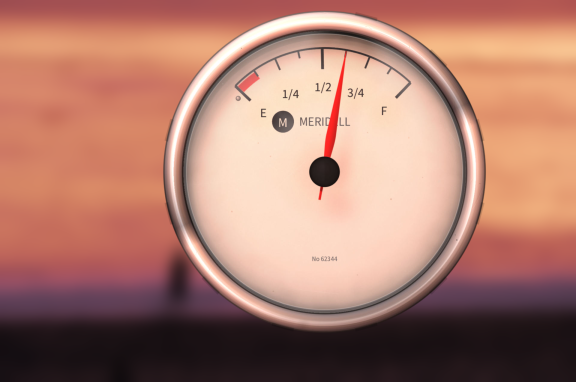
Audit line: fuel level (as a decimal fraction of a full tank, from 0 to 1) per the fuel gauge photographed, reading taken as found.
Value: 0.625
